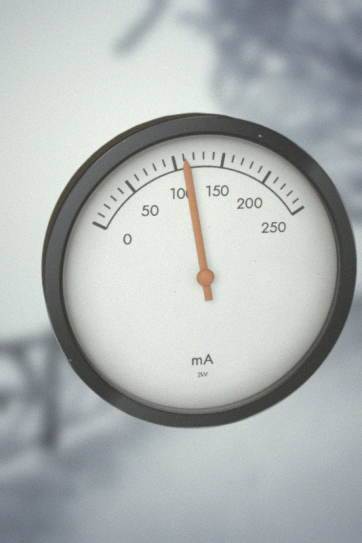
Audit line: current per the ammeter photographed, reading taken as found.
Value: 110 mA
